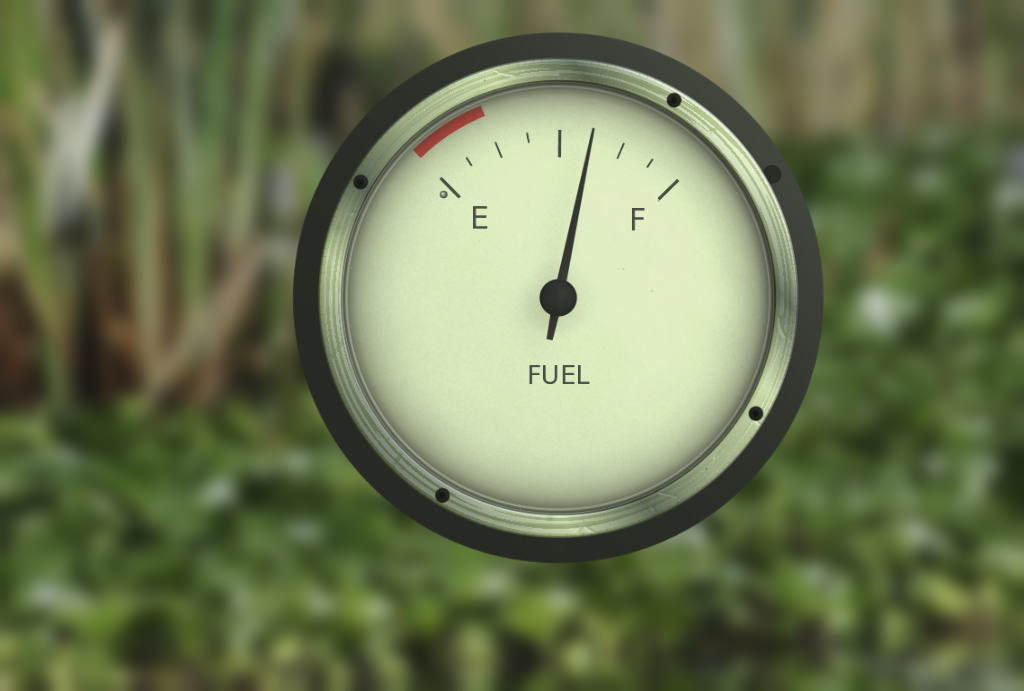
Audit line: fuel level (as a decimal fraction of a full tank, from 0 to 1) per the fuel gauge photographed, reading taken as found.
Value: 0.625
